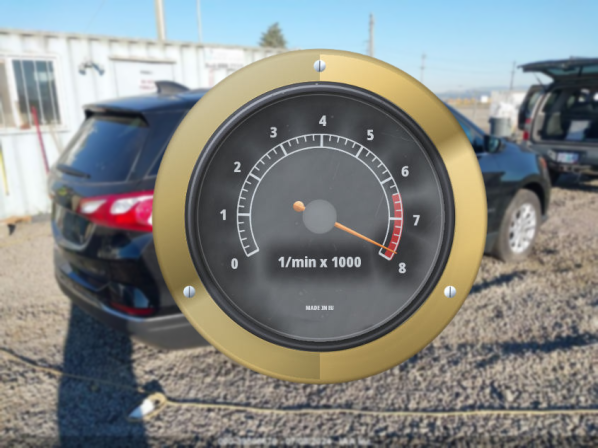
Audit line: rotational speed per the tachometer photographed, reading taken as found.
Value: 7800 rpm
